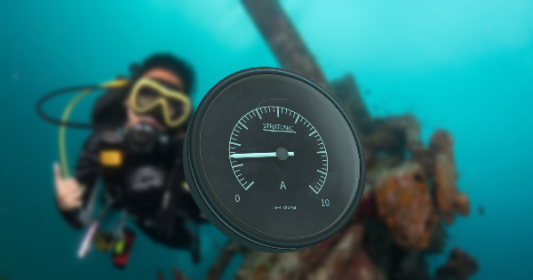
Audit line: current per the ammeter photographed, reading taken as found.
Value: 1.4 A
